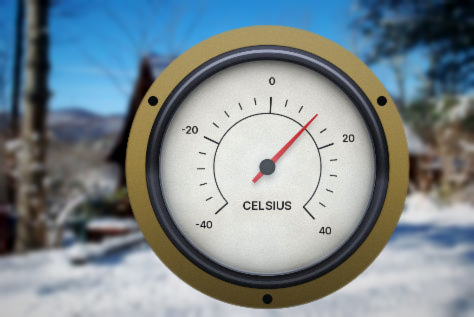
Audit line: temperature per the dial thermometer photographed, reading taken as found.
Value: 12 °C
